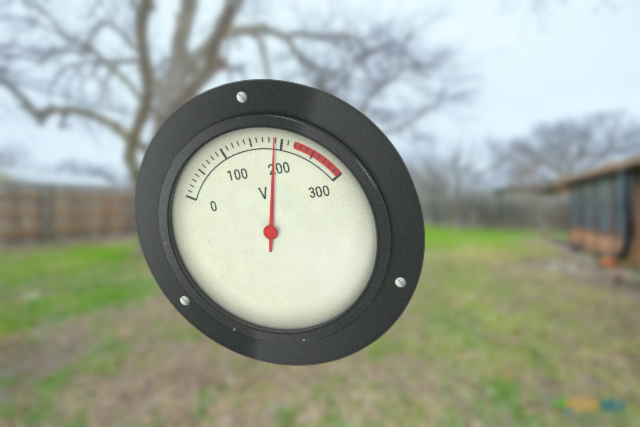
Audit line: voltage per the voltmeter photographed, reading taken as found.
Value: 190 V
